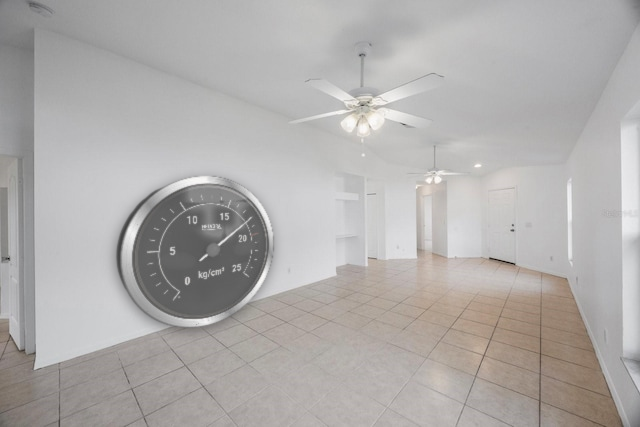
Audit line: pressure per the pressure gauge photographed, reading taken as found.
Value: 18 kg/cm²
